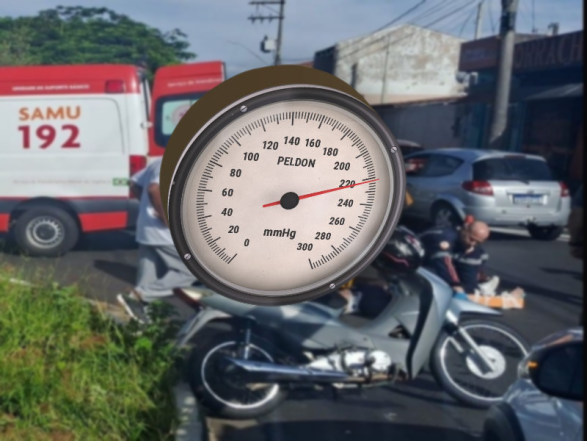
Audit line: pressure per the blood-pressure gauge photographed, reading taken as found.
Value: 220 mmHg
